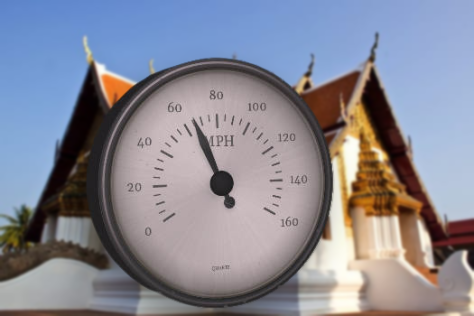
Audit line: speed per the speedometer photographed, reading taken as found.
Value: 65 mph
